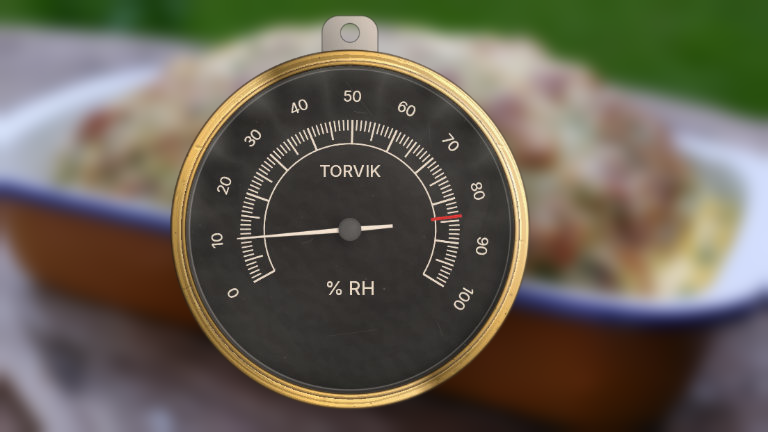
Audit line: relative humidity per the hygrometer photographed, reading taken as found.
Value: 10 %
